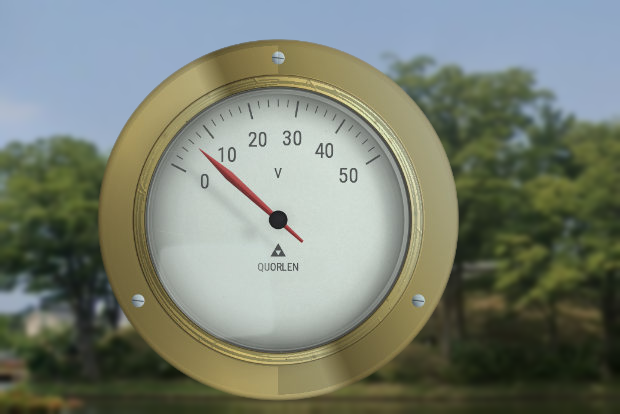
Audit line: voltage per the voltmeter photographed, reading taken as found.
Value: 6 V
